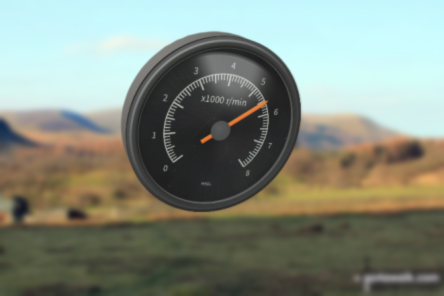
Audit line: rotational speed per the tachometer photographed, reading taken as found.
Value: 5500 rpm
